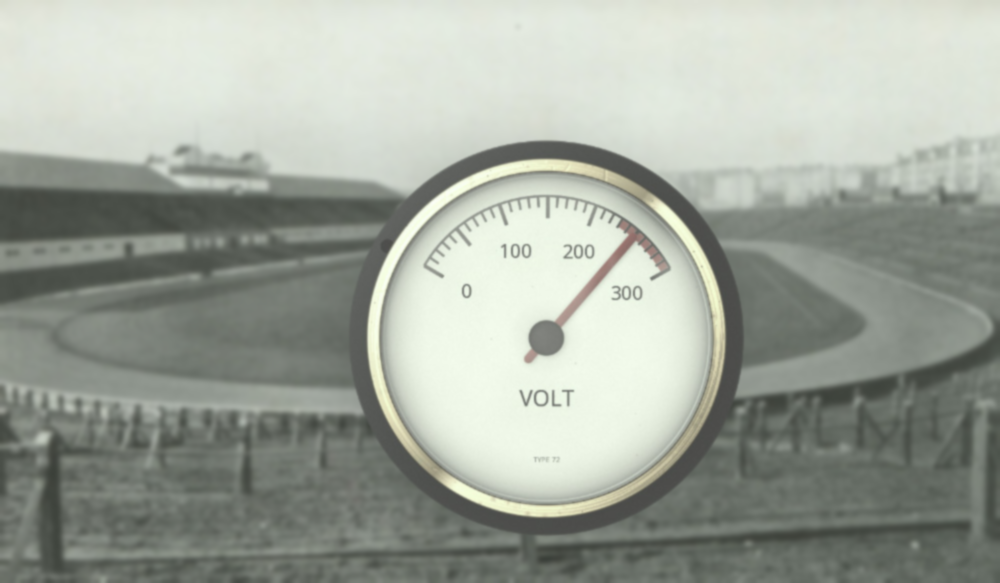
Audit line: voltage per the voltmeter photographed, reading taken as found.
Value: 250 V
